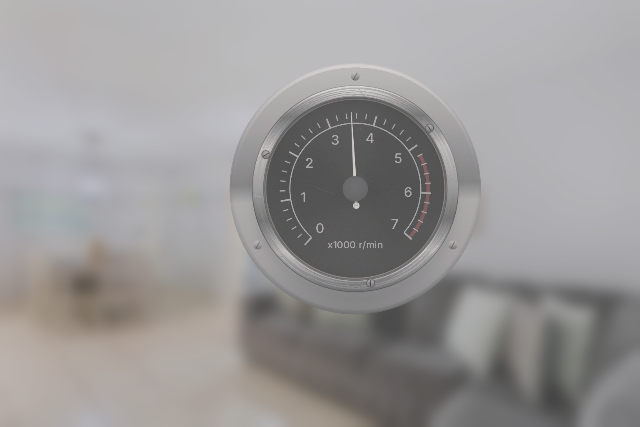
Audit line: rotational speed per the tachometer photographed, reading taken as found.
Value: 3500 rpm
